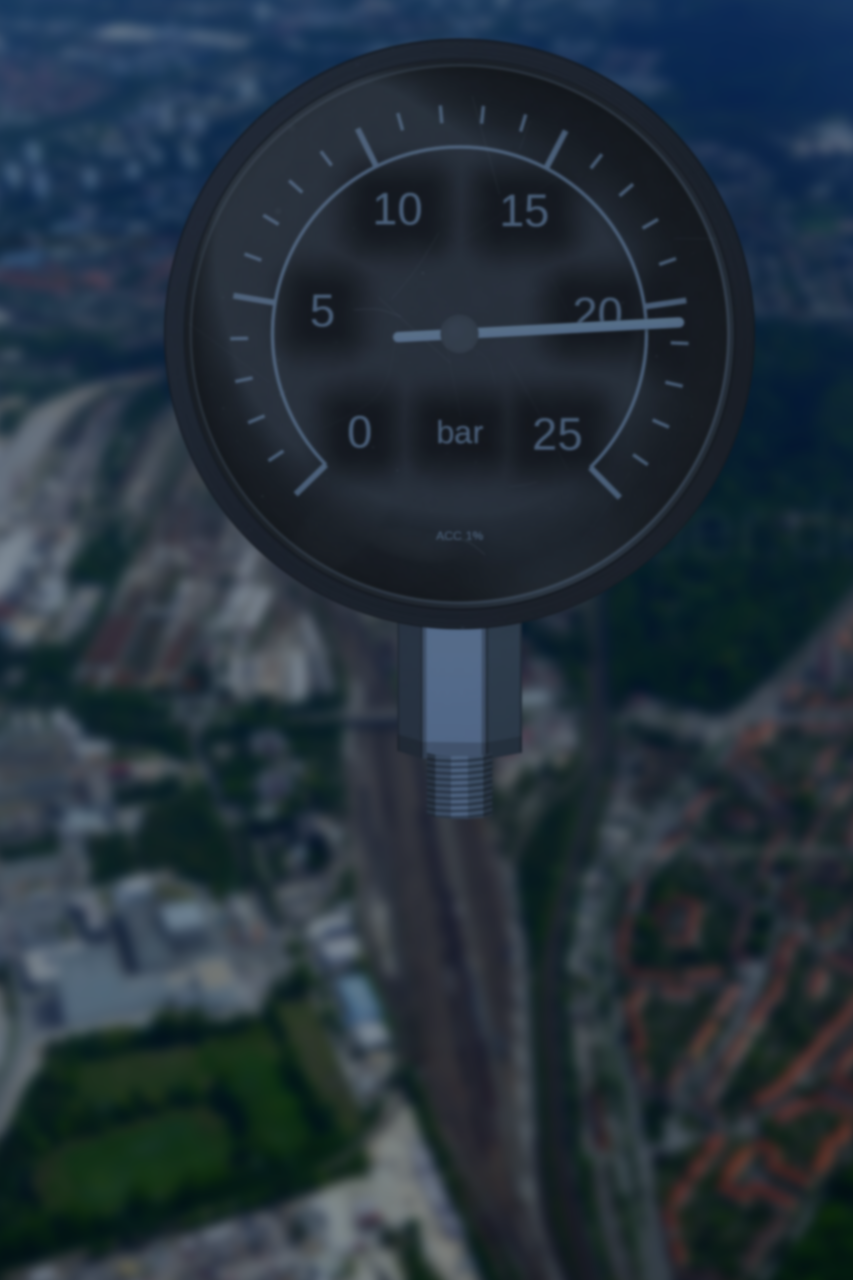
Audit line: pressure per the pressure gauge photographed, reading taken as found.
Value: 20.5 bar
